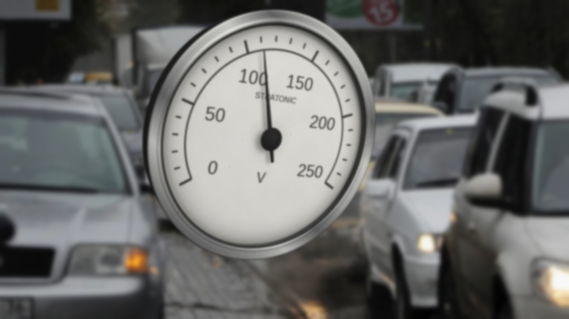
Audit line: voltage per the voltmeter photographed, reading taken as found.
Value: 110 V
